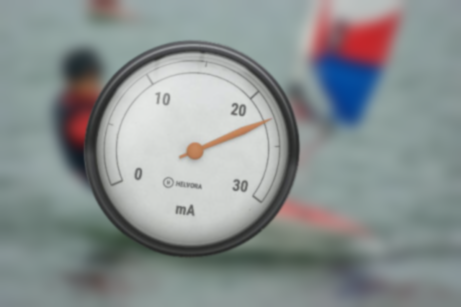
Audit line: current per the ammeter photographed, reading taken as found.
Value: 22.5 mA
